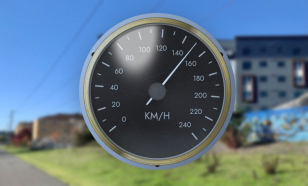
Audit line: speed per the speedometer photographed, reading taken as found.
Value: 150 km/h
